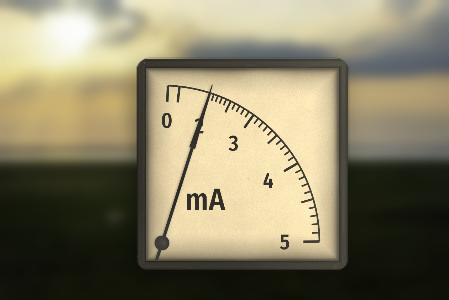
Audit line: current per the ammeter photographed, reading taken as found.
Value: 2 mA
